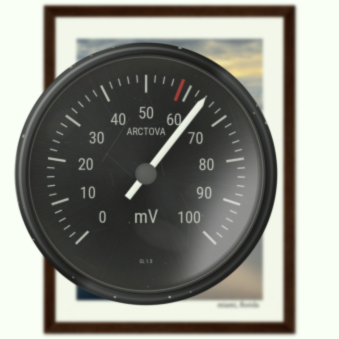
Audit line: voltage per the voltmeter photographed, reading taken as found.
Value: 64 mV
